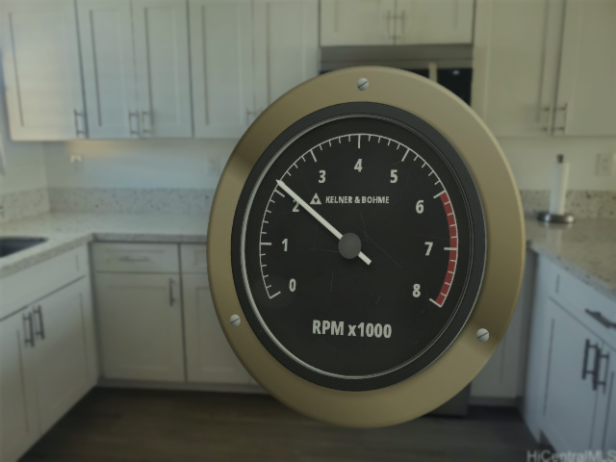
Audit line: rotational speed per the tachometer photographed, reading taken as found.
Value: 2200 rpm
